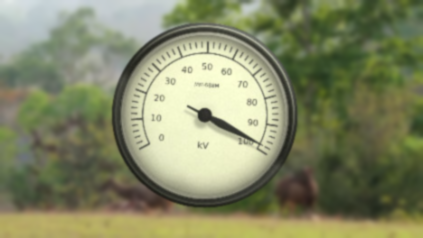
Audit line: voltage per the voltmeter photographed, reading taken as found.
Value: 98 kV
